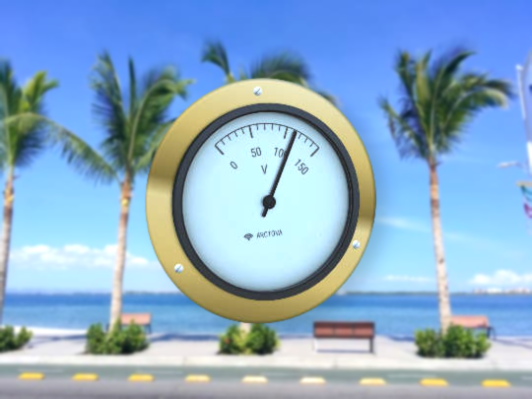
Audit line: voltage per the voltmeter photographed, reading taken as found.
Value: 110 V
